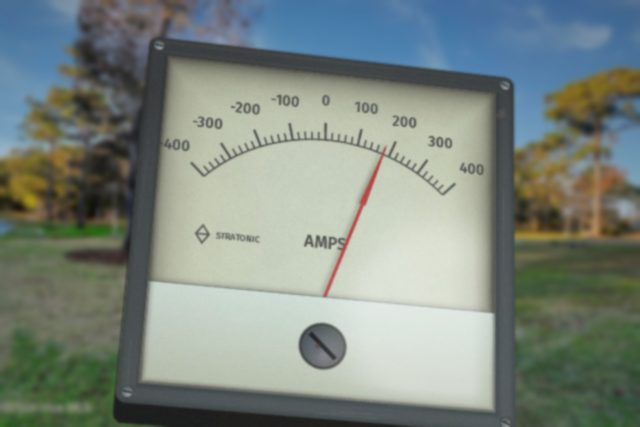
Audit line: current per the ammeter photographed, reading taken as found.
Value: 180 A
